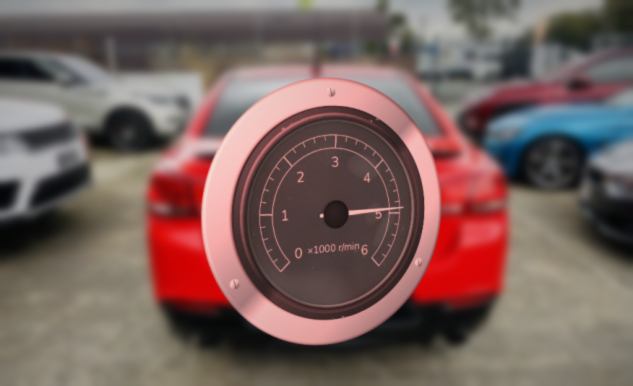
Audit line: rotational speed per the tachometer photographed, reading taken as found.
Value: 4900 rpm
